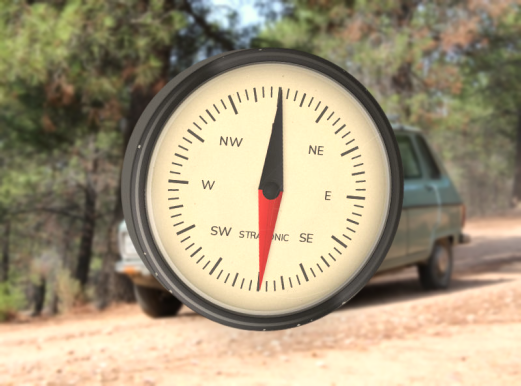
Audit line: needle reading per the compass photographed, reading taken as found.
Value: 180 °
